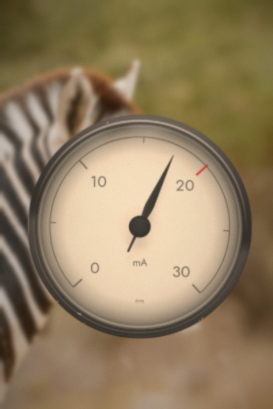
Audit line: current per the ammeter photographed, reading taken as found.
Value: 17.5 mA
